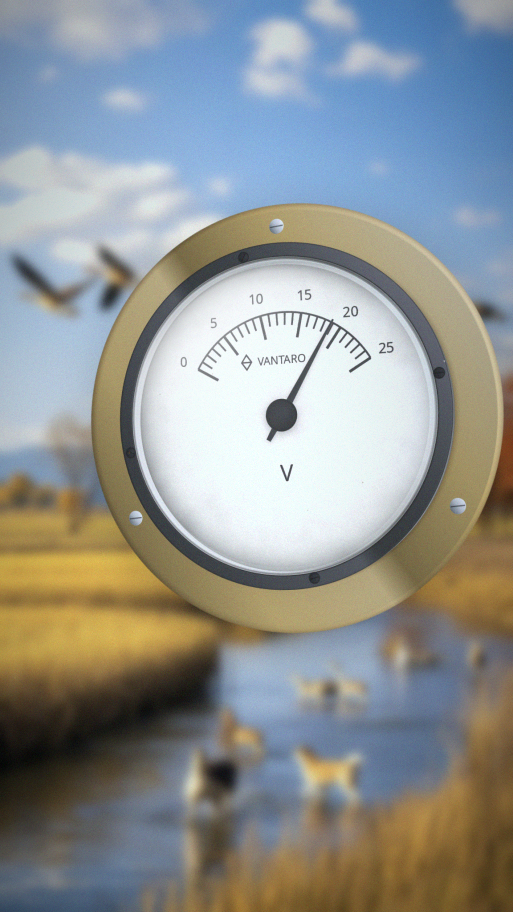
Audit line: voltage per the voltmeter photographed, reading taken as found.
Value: 19 V
